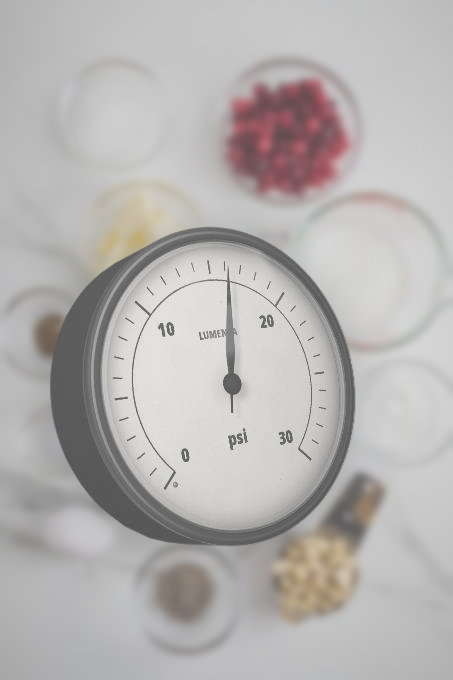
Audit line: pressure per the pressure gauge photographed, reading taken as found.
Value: 16 psi
